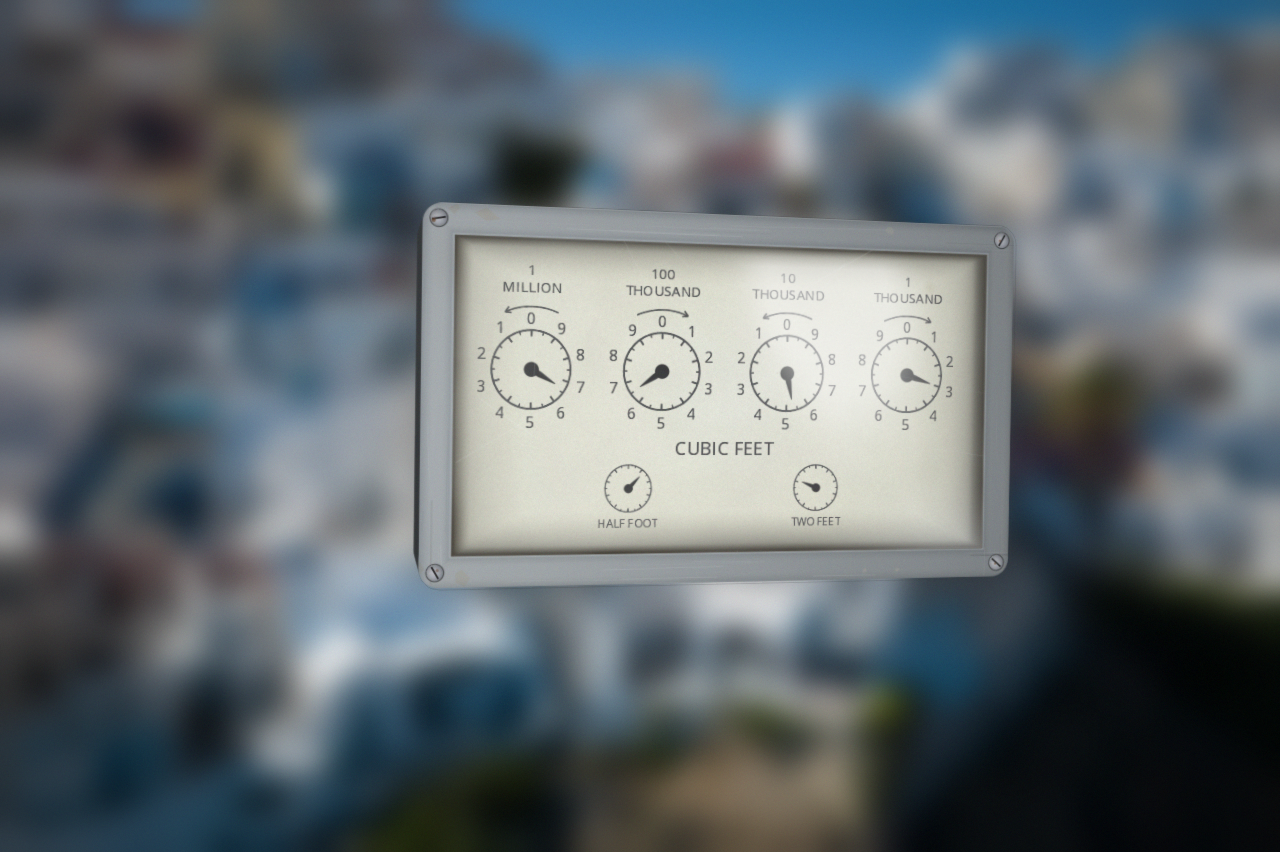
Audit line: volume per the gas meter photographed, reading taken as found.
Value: 665300 ft³
